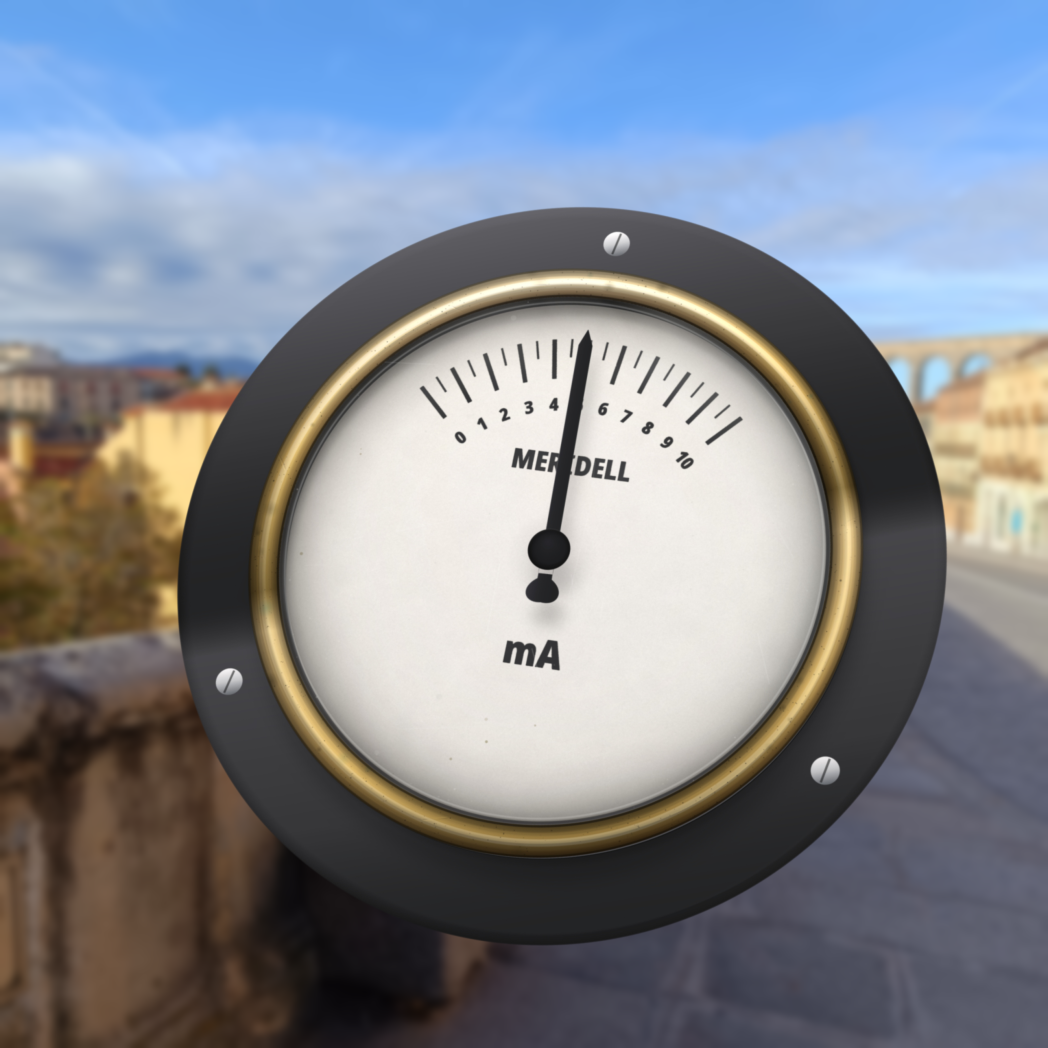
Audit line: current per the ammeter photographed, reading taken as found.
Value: 5 mA
